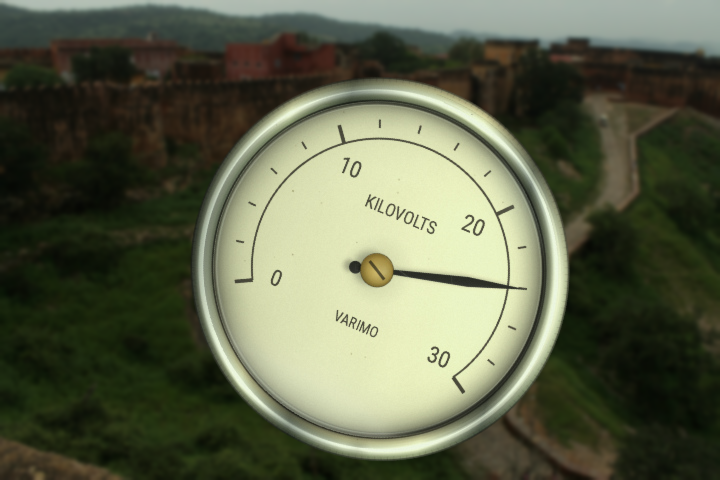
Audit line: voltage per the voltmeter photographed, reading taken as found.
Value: 24 kV
